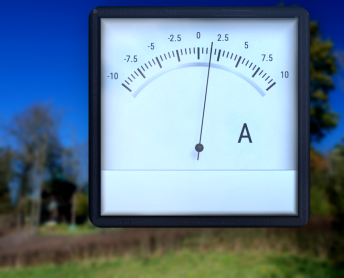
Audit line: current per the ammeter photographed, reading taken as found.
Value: 1.5 A
